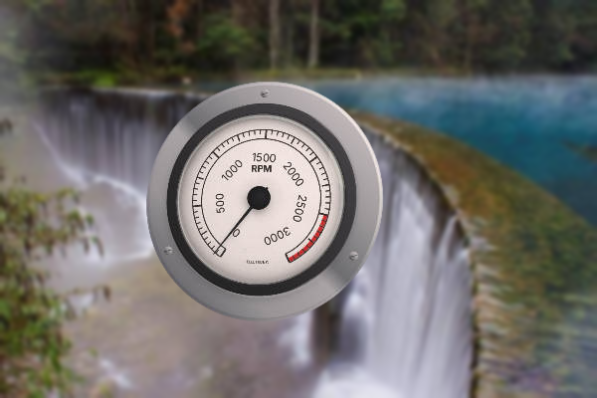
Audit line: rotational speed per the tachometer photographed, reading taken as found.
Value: 50 rpm
